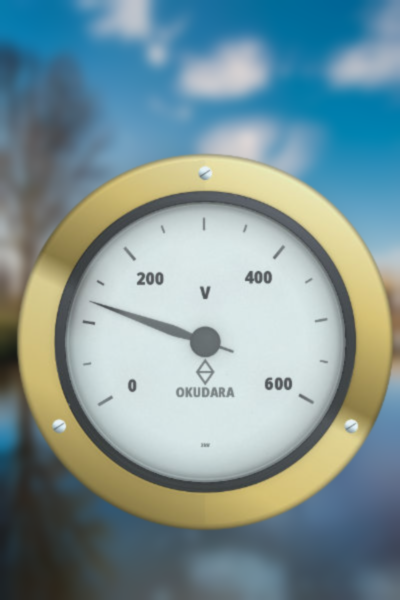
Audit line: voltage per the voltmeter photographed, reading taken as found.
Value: 125 V
